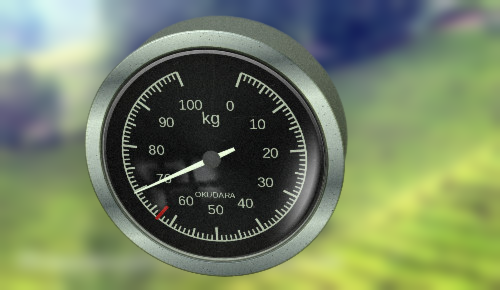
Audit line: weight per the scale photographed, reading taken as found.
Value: 70 kg
